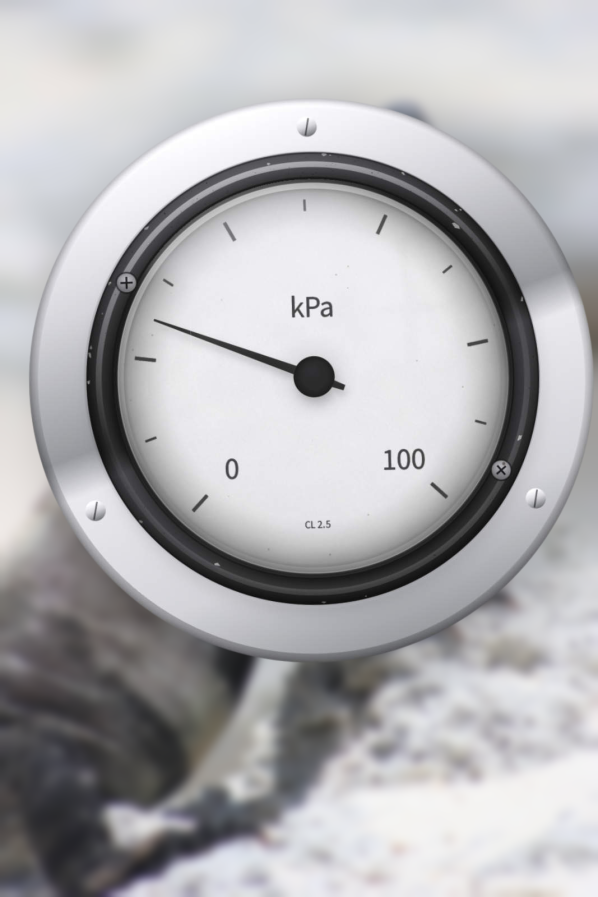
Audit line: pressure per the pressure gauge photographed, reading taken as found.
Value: 25 kPa
